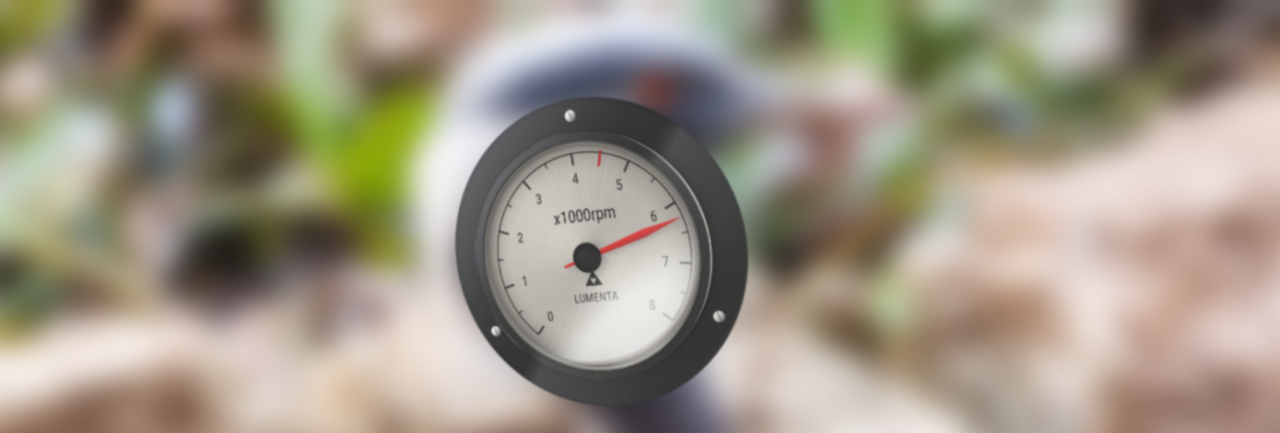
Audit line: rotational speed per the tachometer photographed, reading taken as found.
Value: 6250 rpm
